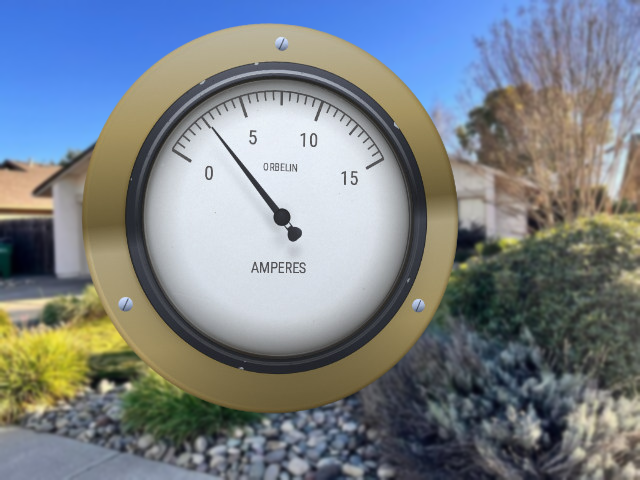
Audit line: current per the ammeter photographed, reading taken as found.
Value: 2.5 A
